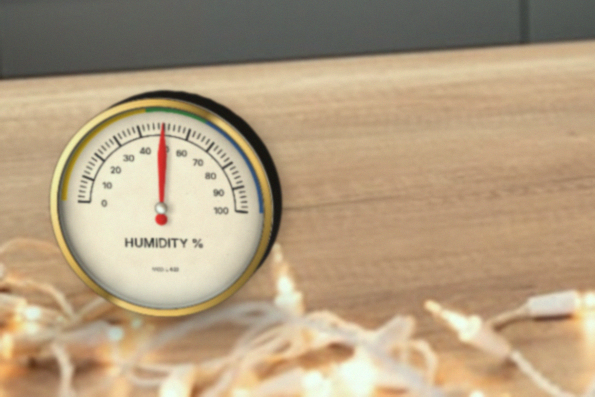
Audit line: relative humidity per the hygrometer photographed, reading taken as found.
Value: 50 %
